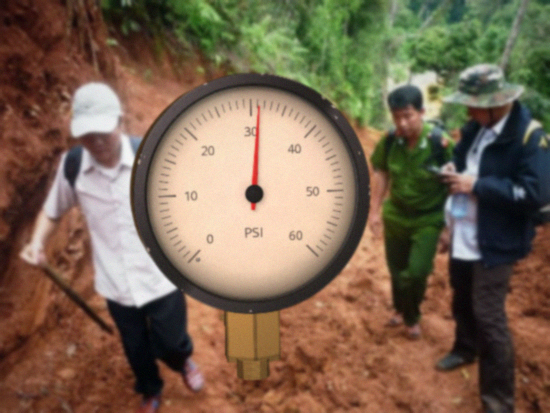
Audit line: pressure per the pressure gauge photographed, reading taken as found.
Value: 31 psi
